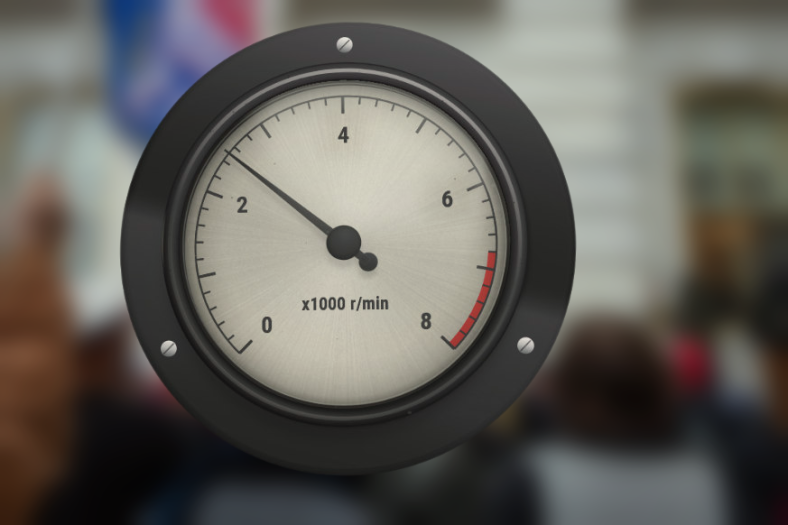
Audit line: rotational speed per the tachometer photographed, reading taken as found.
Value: 2500 rpm
